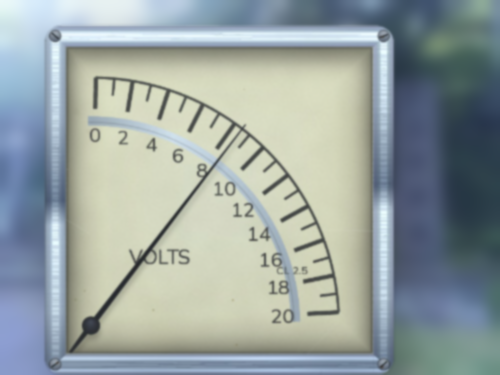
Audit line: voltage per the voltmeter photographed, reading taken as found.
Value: 8.5 V
